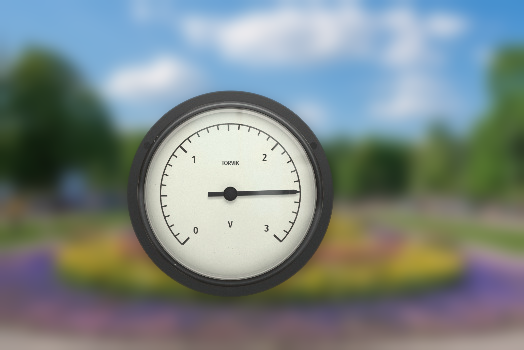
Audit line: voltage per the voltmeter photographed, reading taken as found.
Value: 2.5 V
